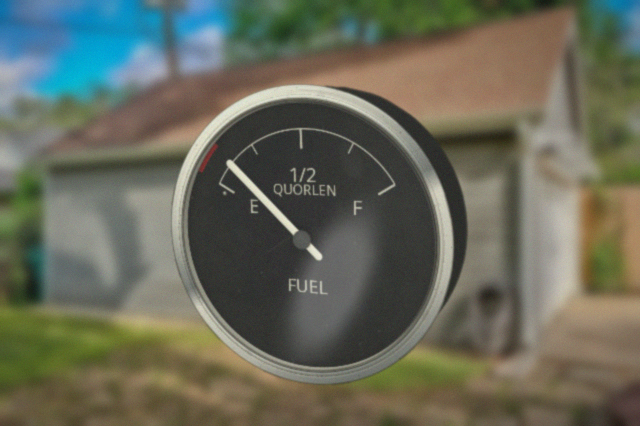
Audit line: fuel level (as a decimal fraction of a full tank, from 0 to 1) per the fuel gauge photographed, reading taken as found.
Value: 0.125
